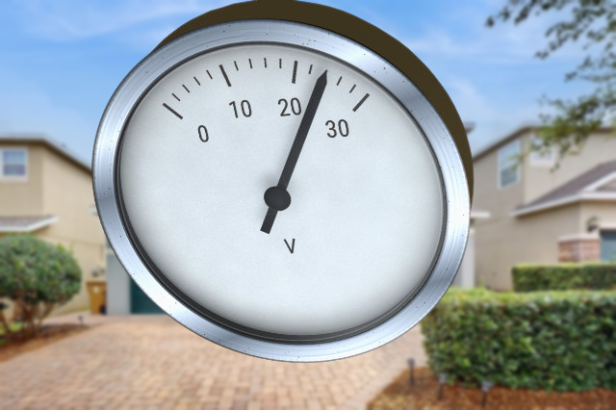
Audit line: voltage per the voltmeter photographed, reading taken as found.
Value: 24 V
